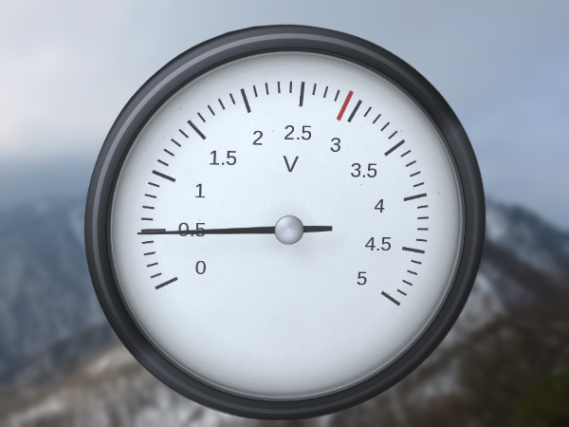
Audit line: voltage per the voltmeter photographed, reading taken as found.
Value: 0.5 V
